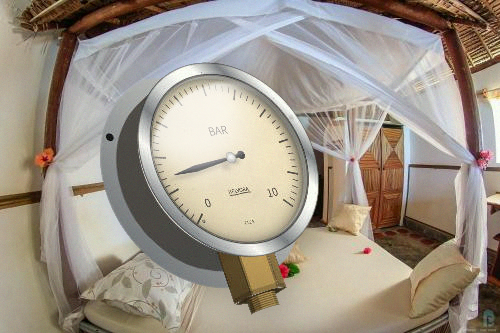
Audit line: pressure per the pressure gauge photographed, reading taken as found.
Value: 1.4 bar
